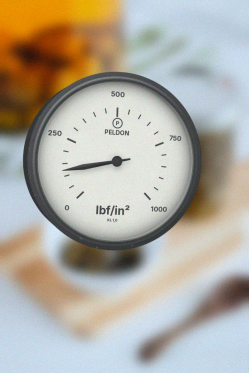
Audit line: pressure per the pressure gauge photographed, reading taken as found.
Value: 125 psi
